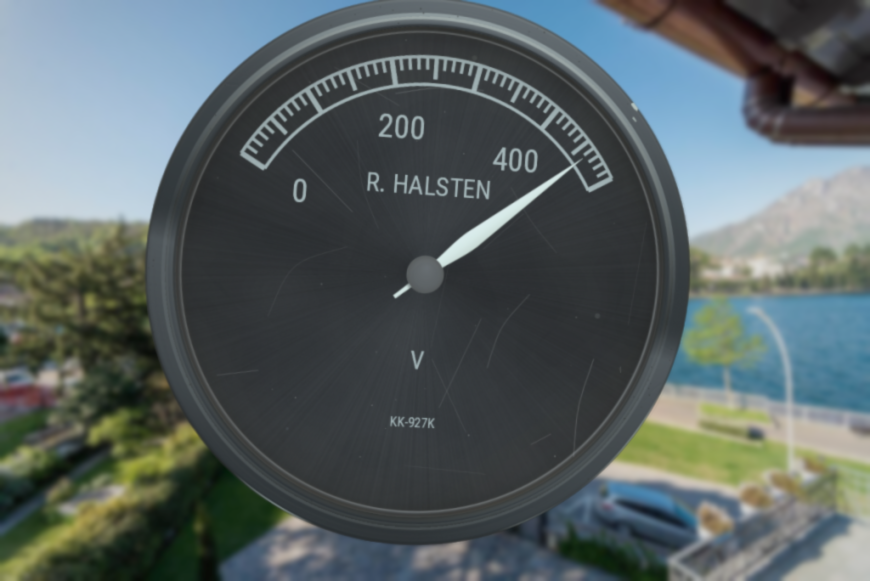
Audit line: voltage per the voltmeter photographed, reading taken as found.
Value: 460 V
